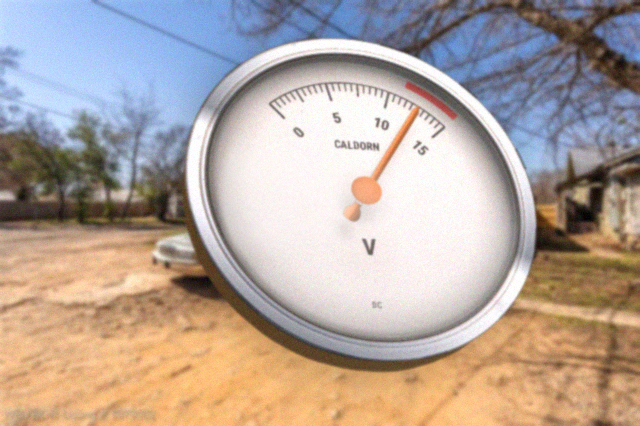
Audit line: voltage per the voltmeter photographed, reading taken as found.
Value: 12.5 V
